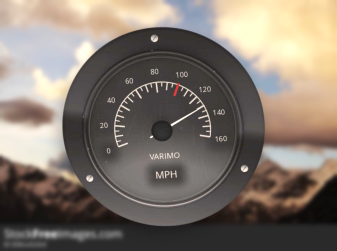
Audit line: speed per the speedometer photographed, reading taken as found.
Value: 130 mph
